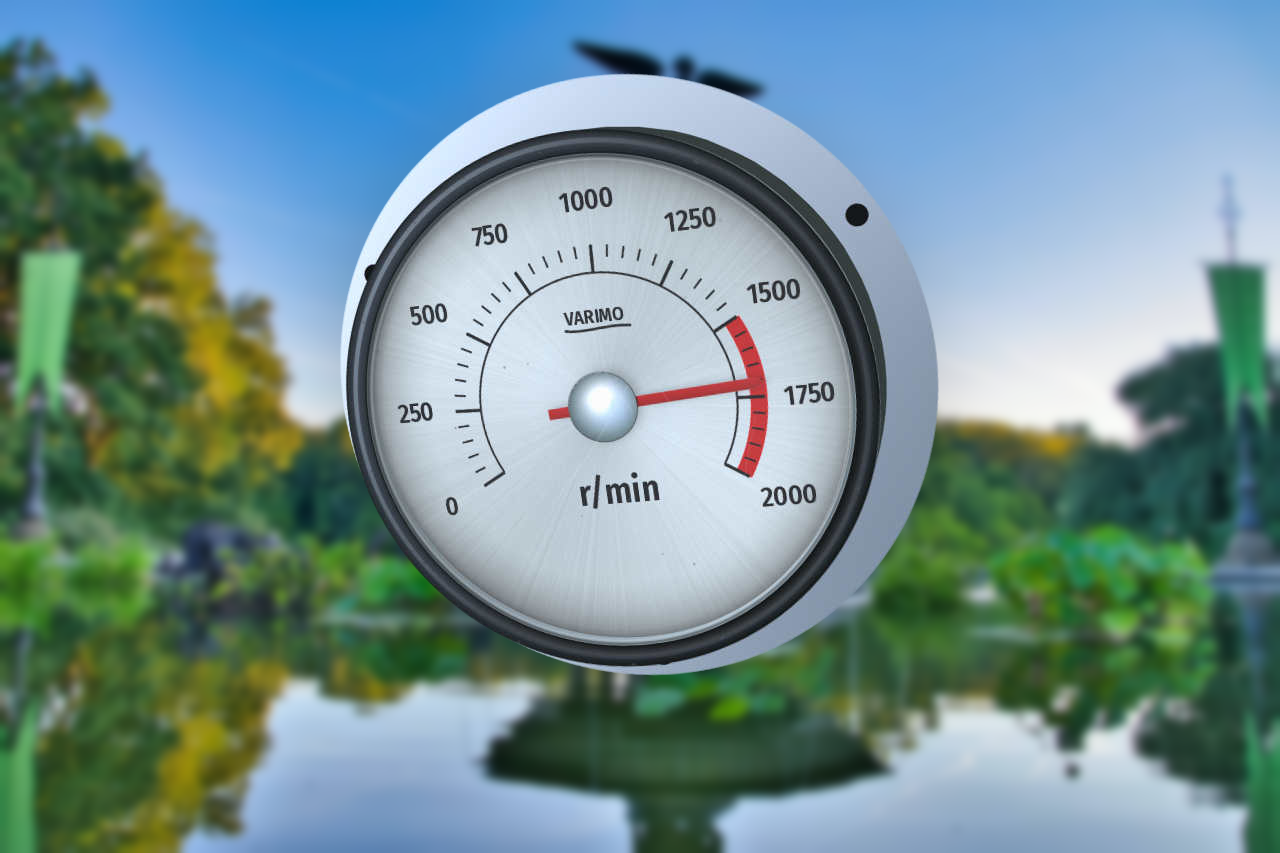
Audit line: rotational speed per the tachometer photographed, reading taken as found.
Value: 1700 rpm
